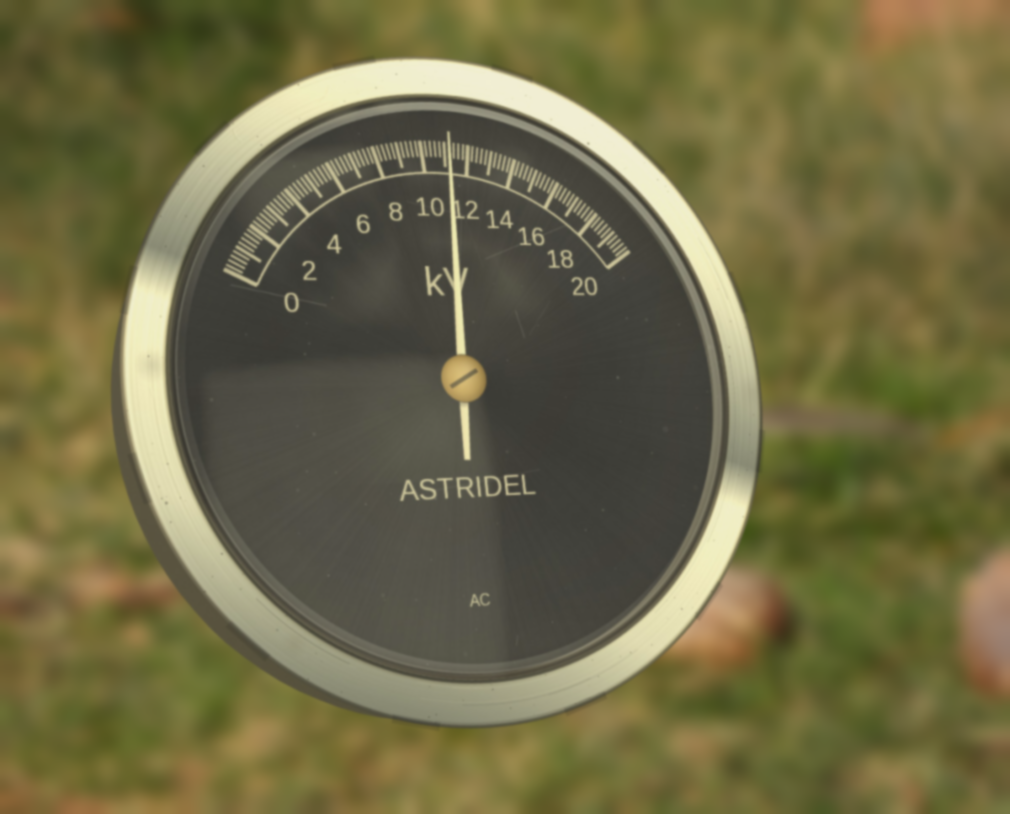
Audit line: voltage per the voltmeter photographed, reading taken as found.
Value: 11 kV
